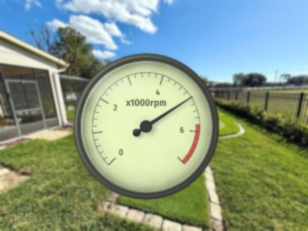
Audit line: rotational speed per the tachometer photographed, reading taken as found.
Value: 5000 rpm
